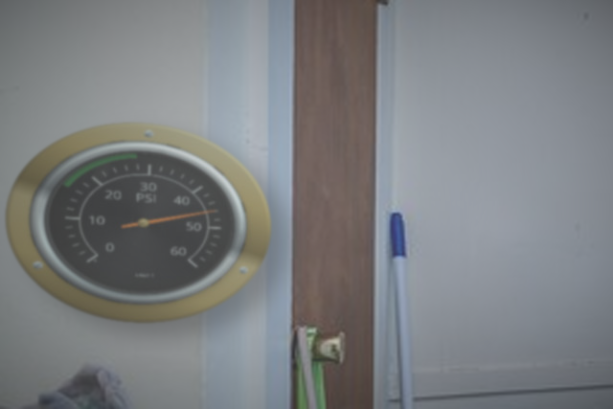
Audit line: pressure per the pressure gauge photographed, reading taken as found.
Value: 46 psi
